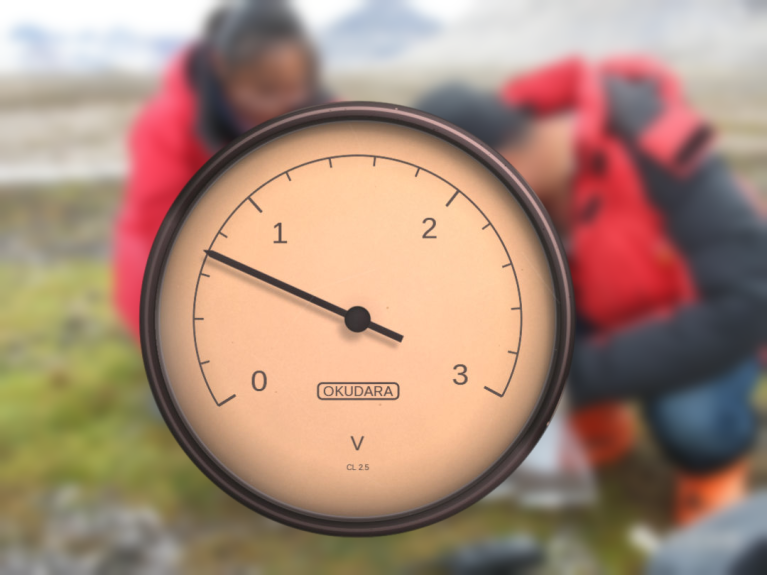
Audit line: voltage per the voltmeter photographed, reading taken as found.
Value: 0.7 V
